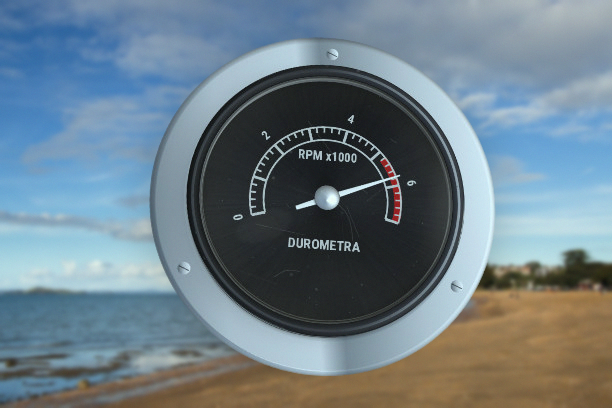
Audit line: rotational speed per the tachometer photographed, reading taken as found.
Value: 5800 rpm
